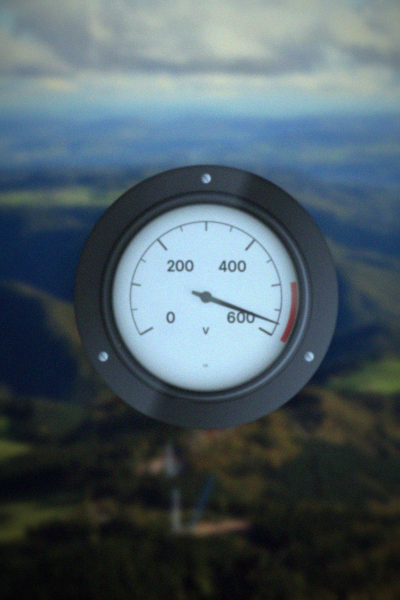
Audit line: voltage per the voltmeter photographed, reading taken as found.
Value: 575 V
